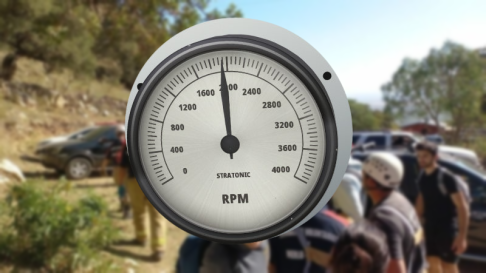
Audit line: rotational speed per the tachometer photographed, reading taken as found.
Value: 1950 rpm
